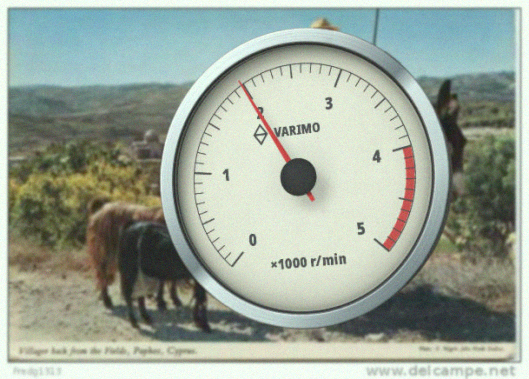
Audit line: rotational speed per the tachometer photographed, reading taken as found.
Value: 2000 rpm
